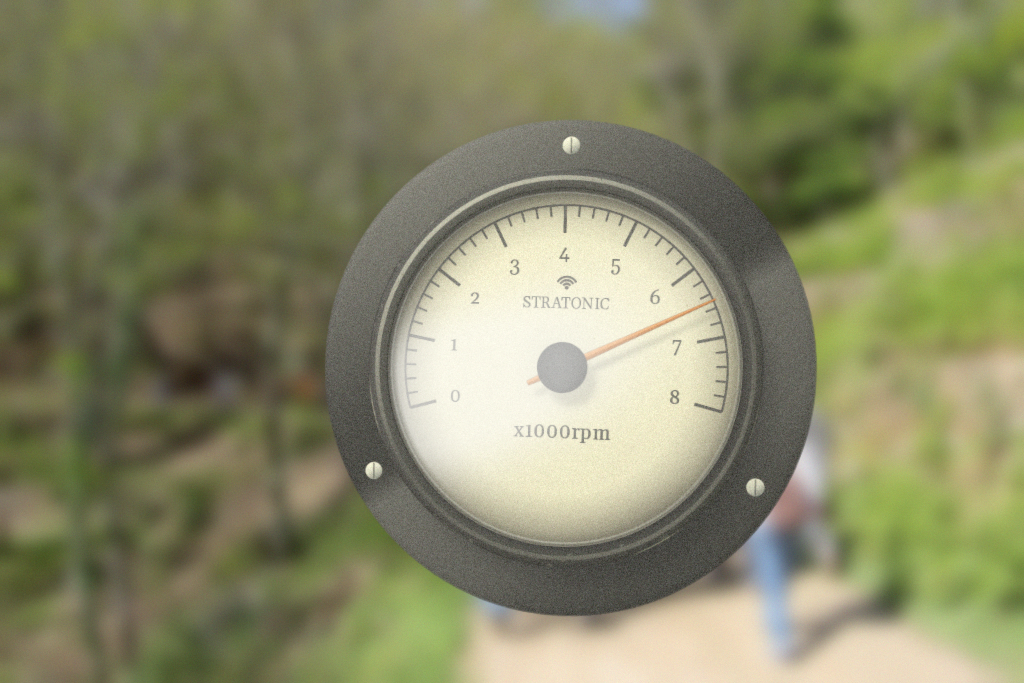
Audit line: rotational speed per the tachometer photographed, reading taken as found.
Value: 6500 rpm
